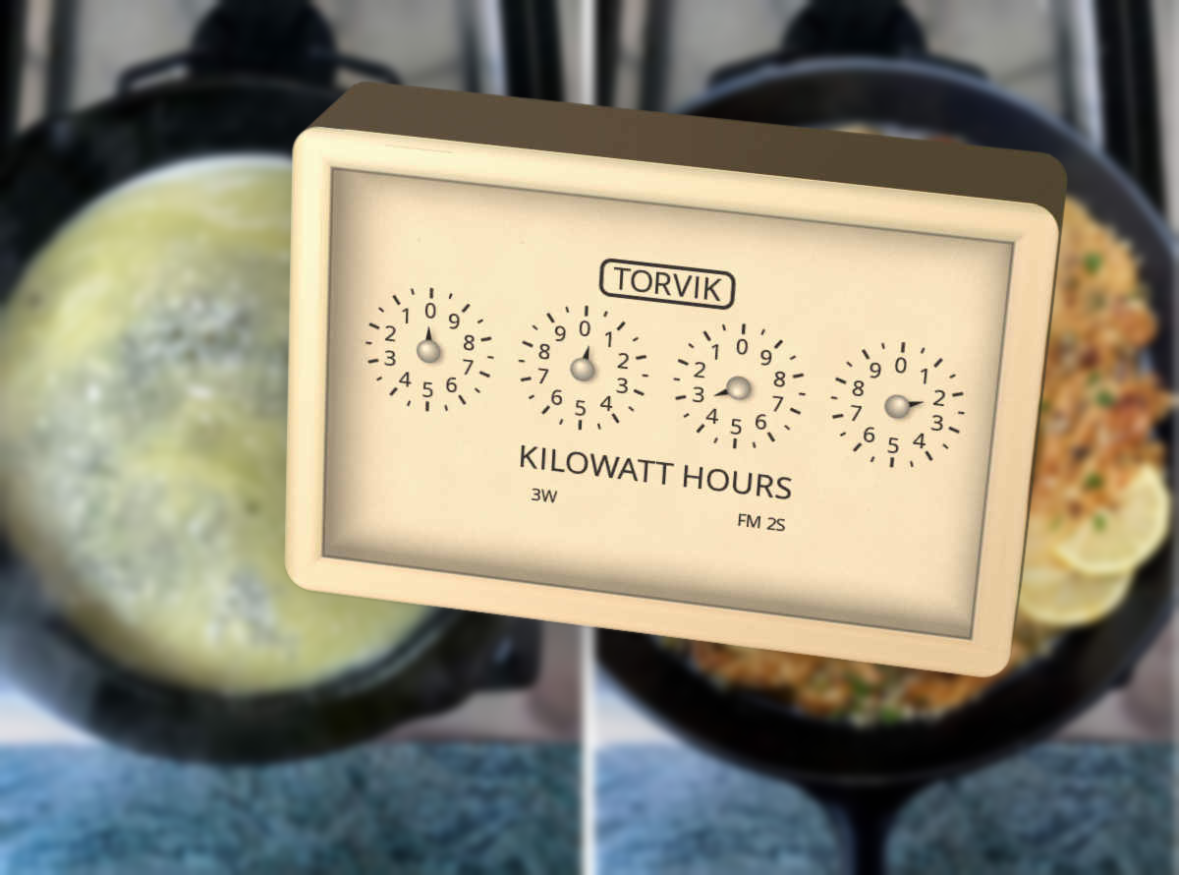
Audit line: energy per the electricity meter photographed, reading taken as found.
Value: 32 kWh
